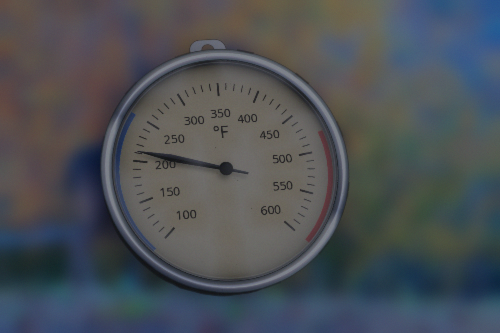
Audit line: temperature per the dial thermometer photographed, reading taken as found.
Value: 210 °F
